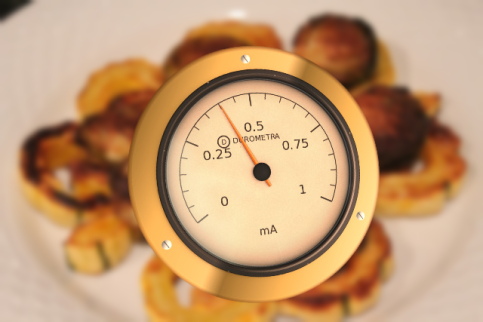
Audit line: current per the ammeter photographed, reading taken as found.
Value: 0.4 mA
